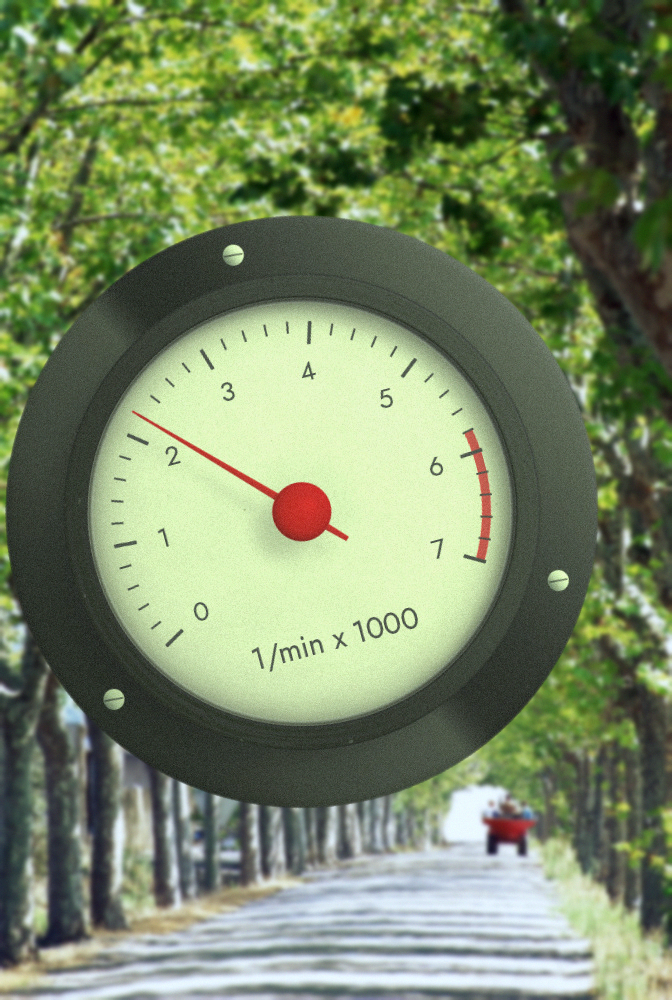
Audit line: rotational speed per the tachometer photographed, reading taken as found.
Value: 2200 rpm
